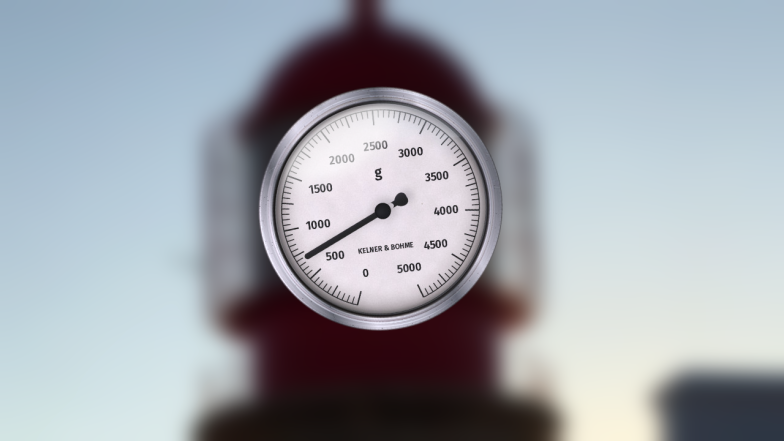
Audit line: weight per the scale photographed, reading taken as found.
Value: 700 g
